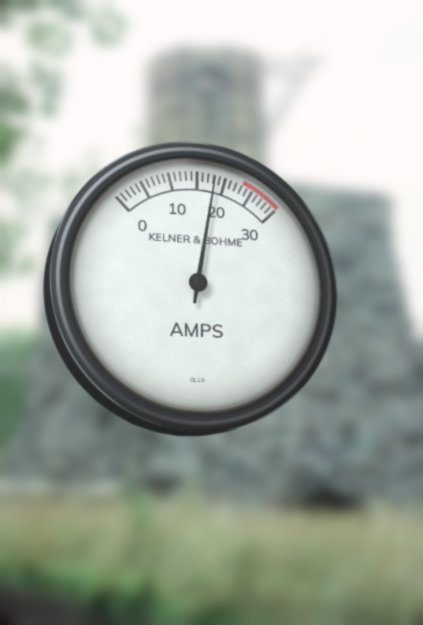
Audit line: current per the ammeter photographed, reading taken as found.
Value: 18 A
